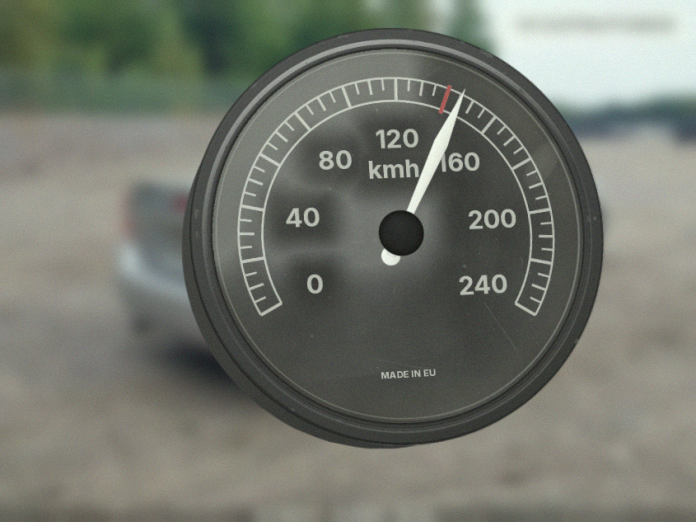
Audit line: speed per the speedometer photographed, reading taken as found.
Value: 145 km/h
